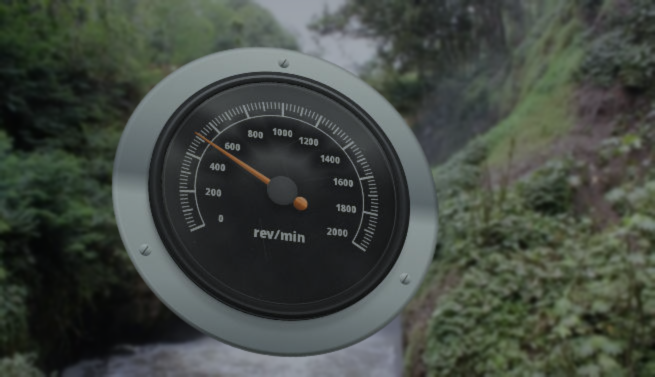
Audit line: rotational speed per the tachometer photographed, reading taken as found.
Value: 500 rpm
